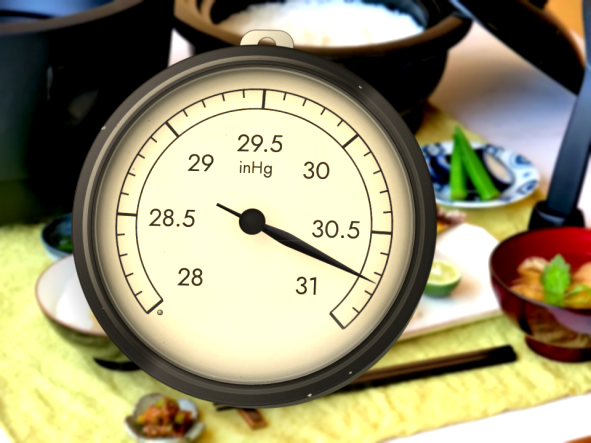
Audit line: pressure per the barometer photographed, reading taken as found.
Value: 30.75 inHg
